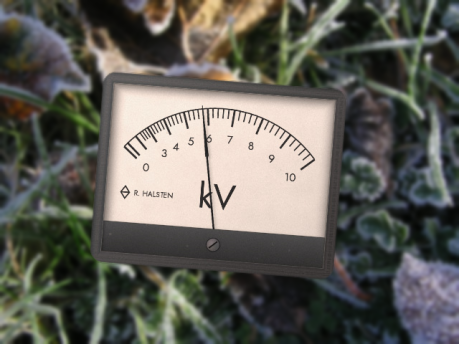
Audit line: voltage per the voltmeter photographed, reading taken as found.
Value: 5.8 kV
